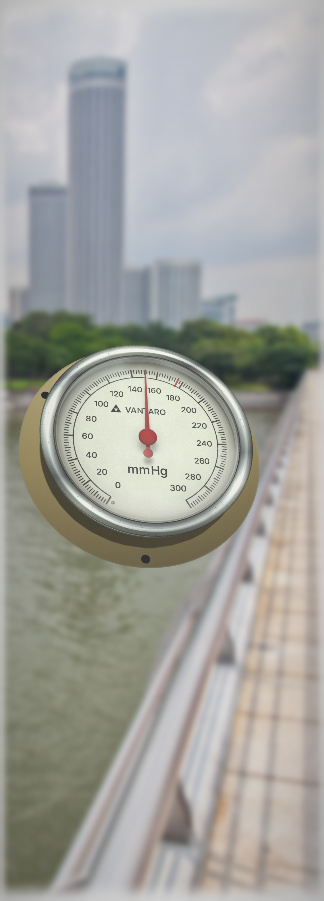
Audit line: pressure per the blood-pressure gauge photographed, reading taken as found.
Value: 150 mmHg
